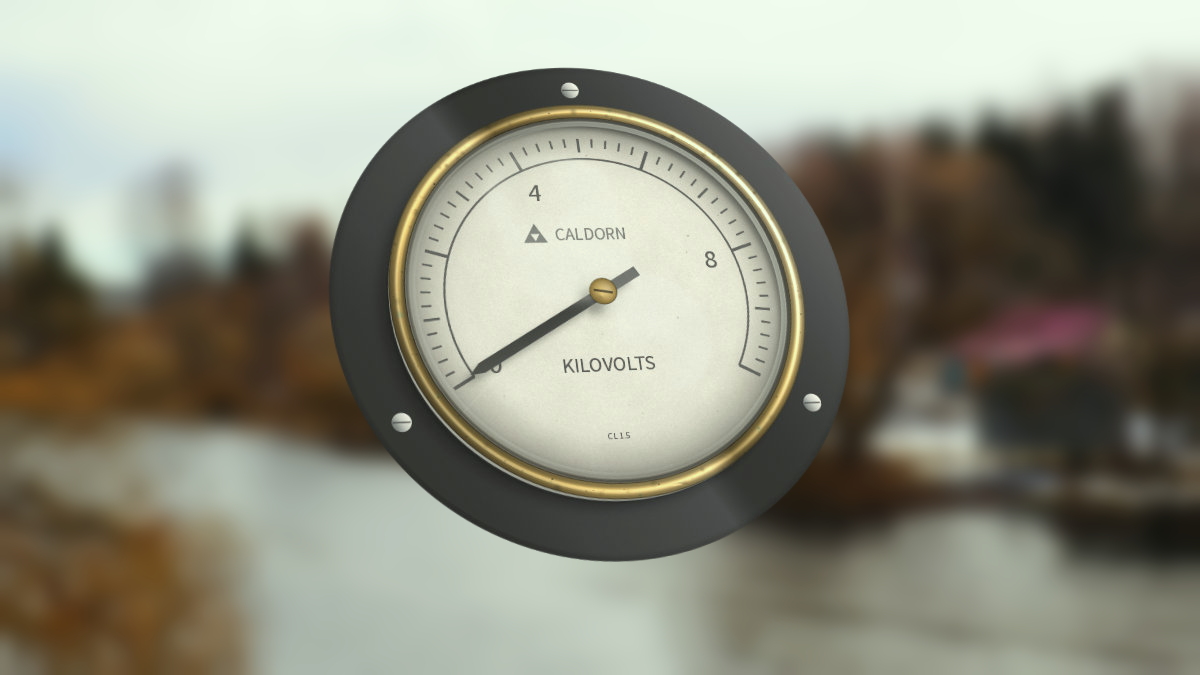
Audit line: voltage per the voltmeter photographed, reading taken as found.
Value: 0 kV
